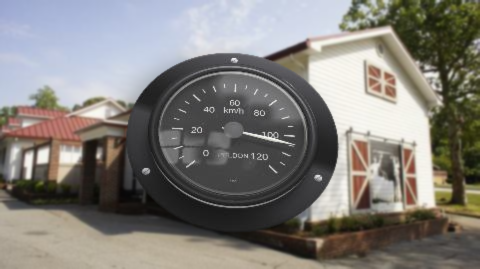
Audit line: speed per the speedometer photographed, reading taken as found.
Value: 105 km/h
